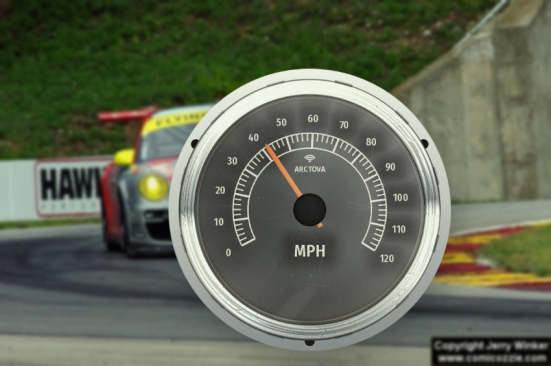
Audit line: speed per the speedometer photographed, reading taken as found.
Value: 42 mph
